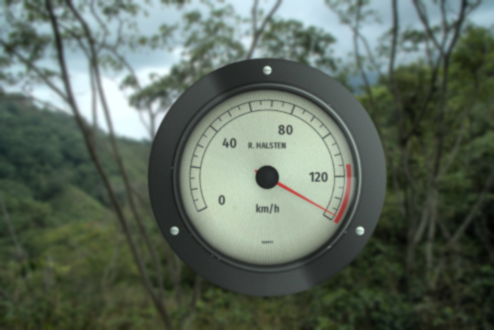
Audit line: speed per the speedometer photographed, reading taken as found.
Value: 137.5 km/h
